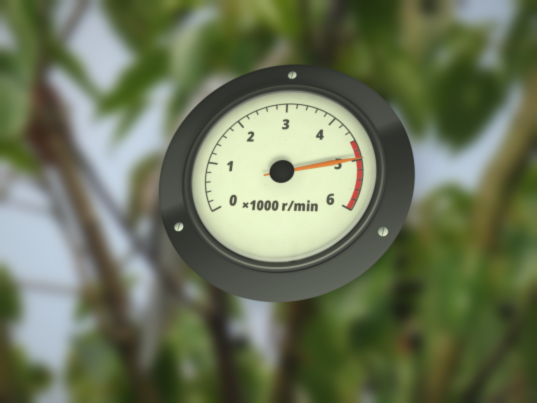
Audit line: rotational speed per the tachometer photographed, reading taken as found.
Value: 5000 rpm
